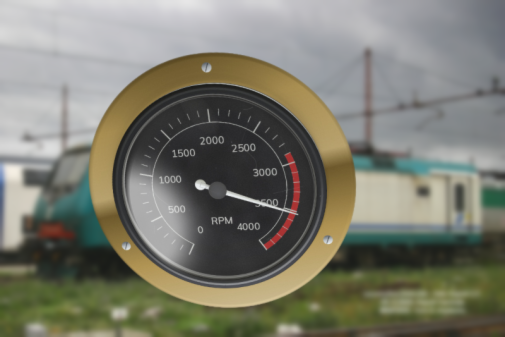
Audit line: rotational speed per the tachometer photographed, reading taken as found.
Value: 3500 rpm
